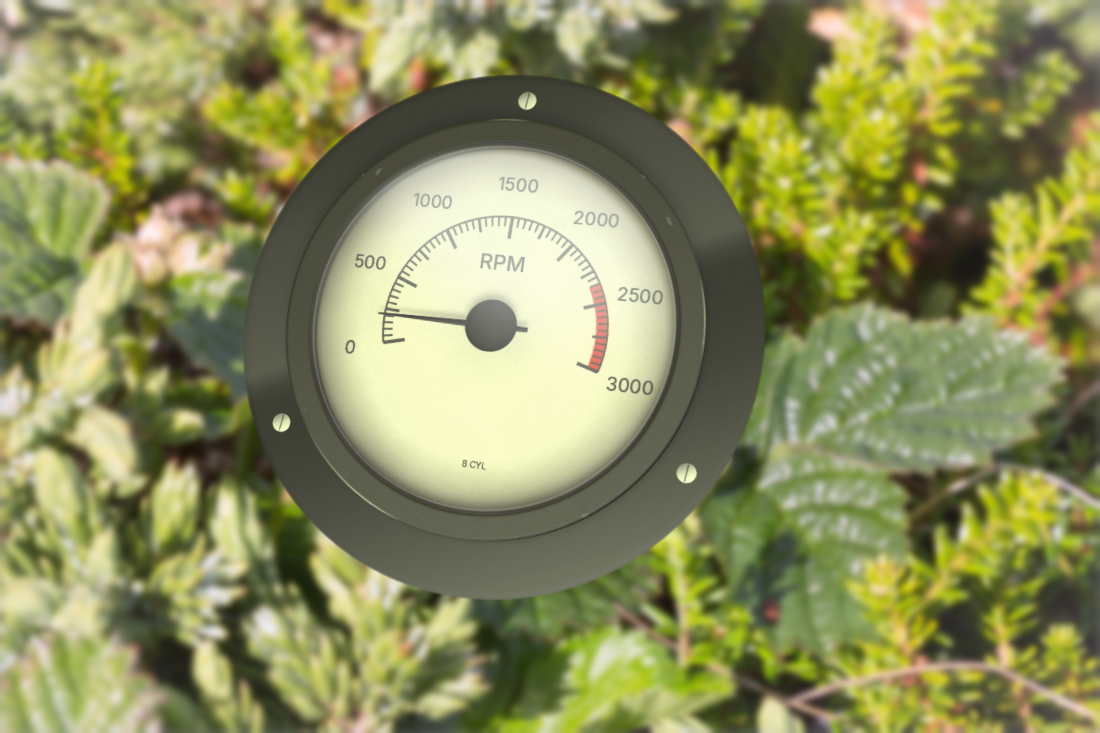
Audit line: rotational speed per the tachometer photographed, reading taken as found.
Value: 200 rpm
